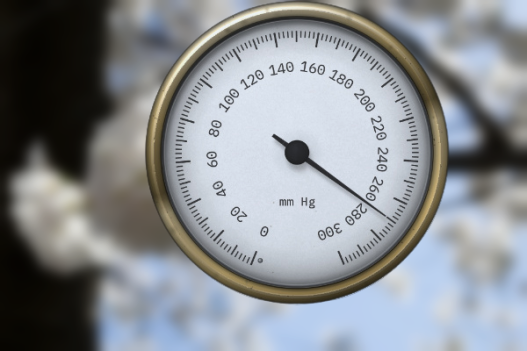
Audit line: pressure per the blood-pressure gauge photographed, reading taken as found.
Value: 270 mmHg
